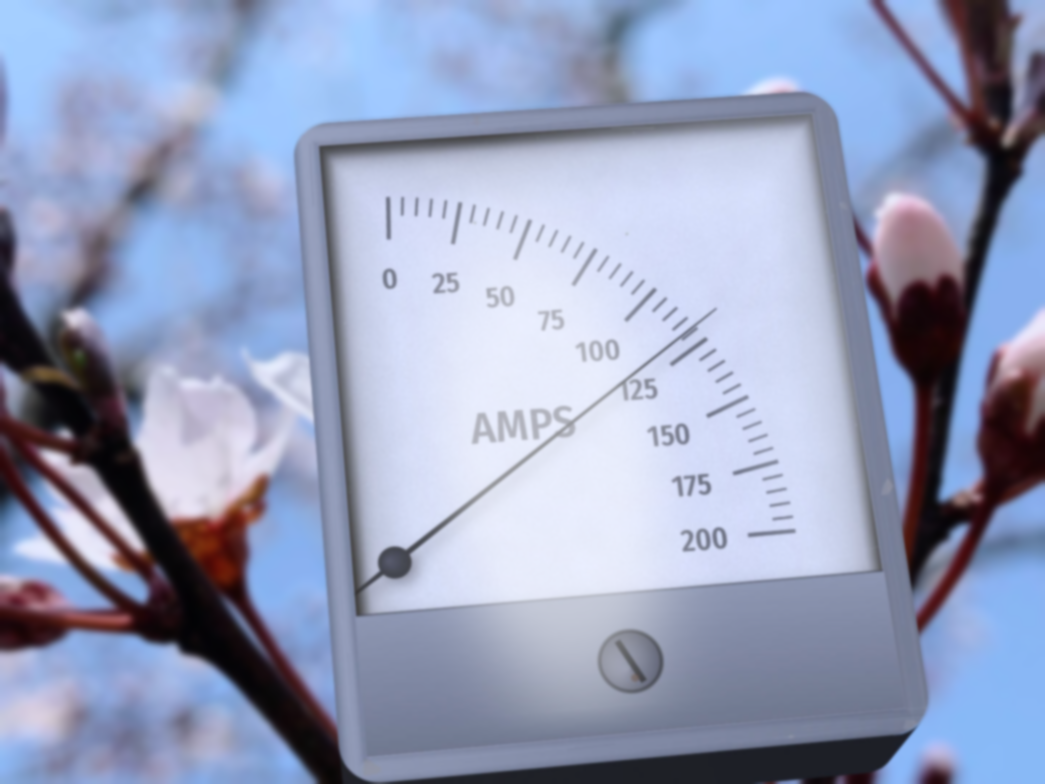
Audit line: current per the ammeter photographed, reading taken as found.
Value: 120 A
